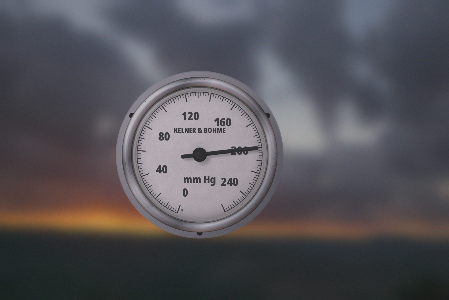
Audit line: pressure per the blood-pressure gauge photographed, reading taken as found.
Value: 200 mmHg
